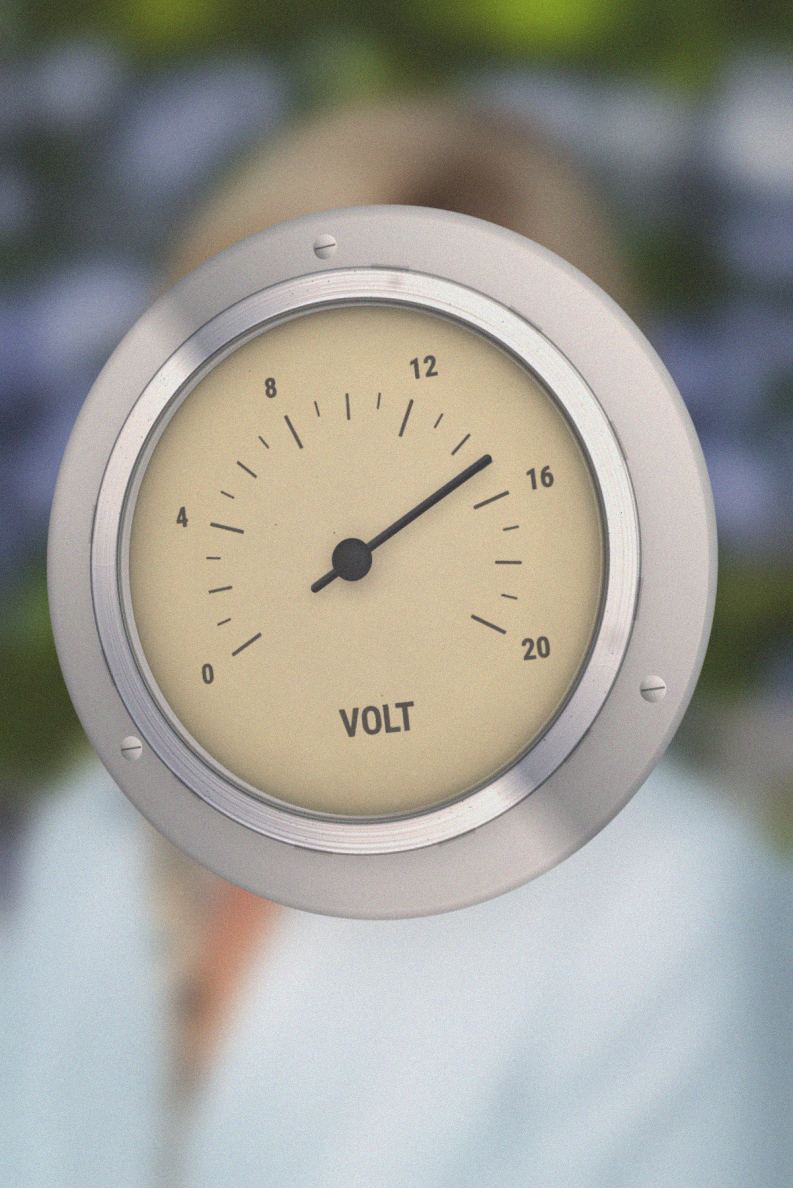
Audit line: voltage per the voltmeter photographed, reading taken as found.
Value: 15 V
